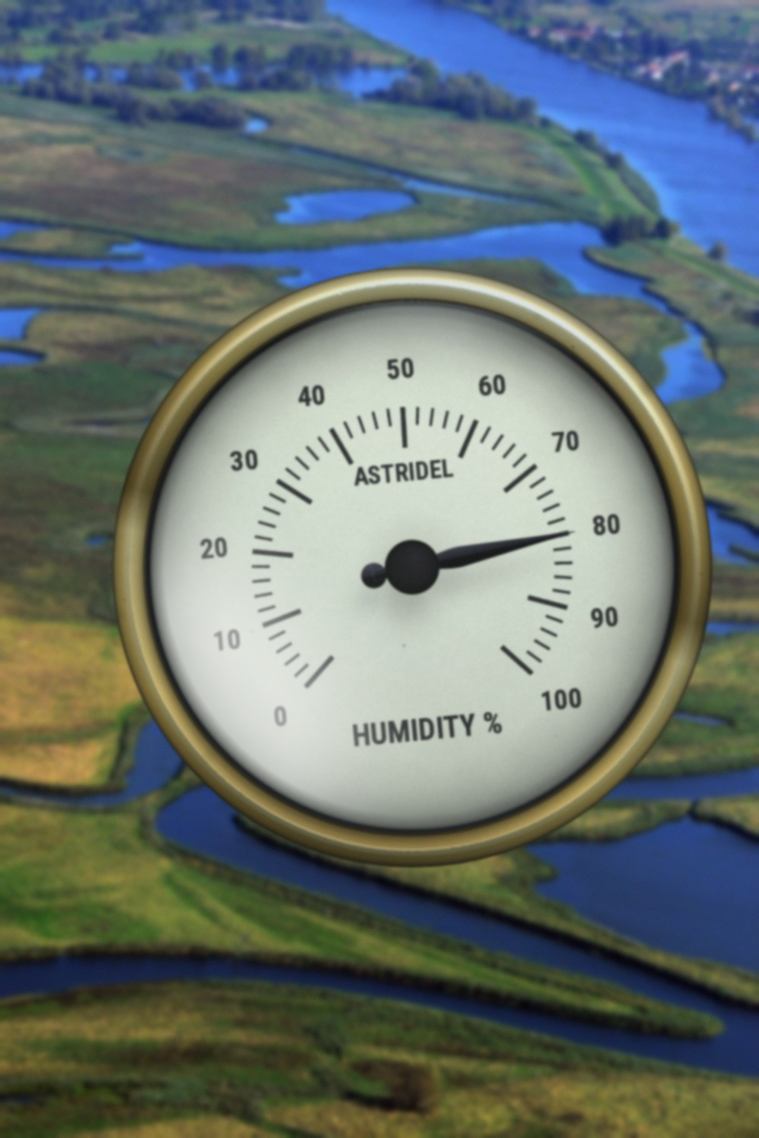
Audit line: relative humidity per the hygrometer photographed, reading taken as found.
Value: 80 %
